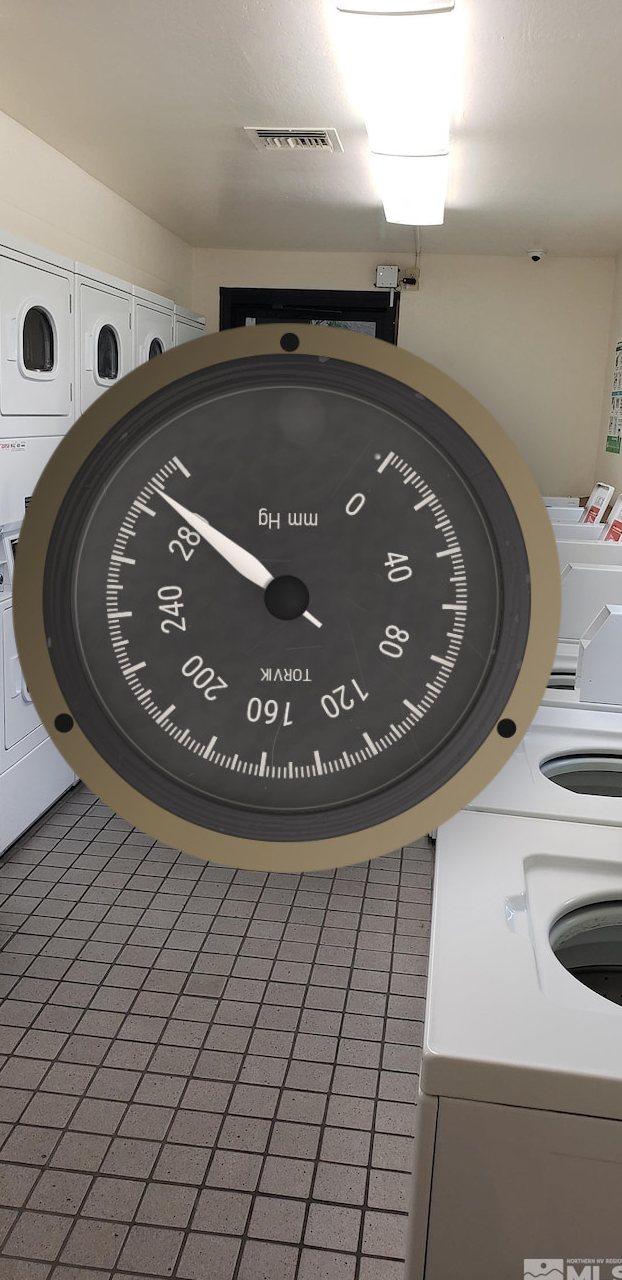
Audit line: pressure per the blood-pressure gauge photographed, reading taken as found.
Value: 288 mmHg
